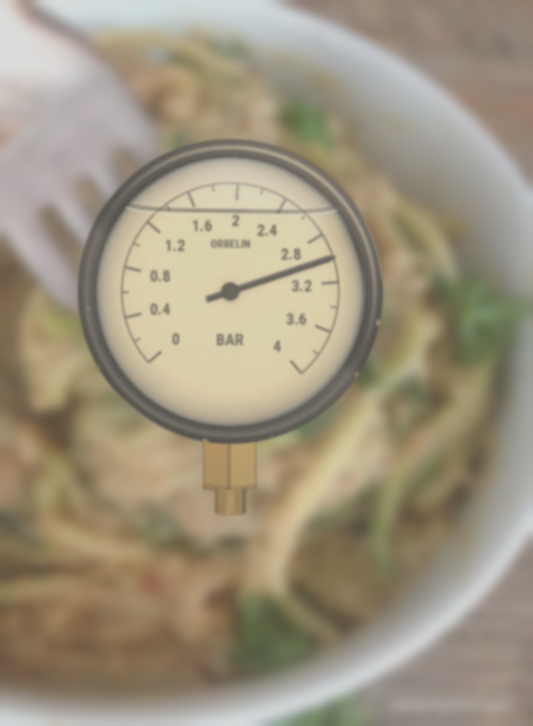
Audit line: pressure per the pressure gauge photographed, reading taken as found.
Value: 3 bar
